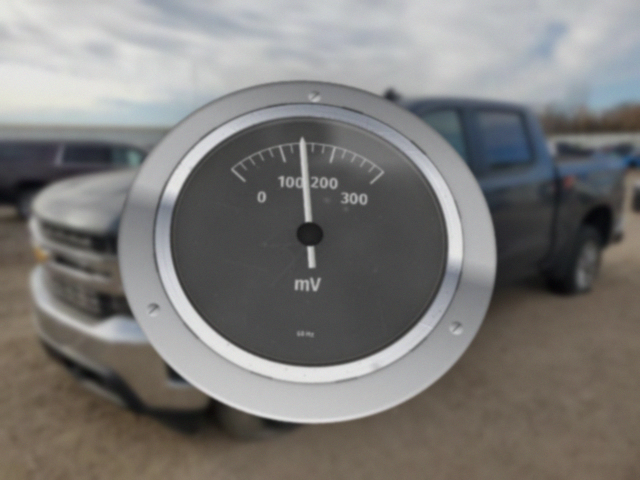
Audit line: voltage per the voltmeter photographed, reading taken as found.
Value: 140 mV
